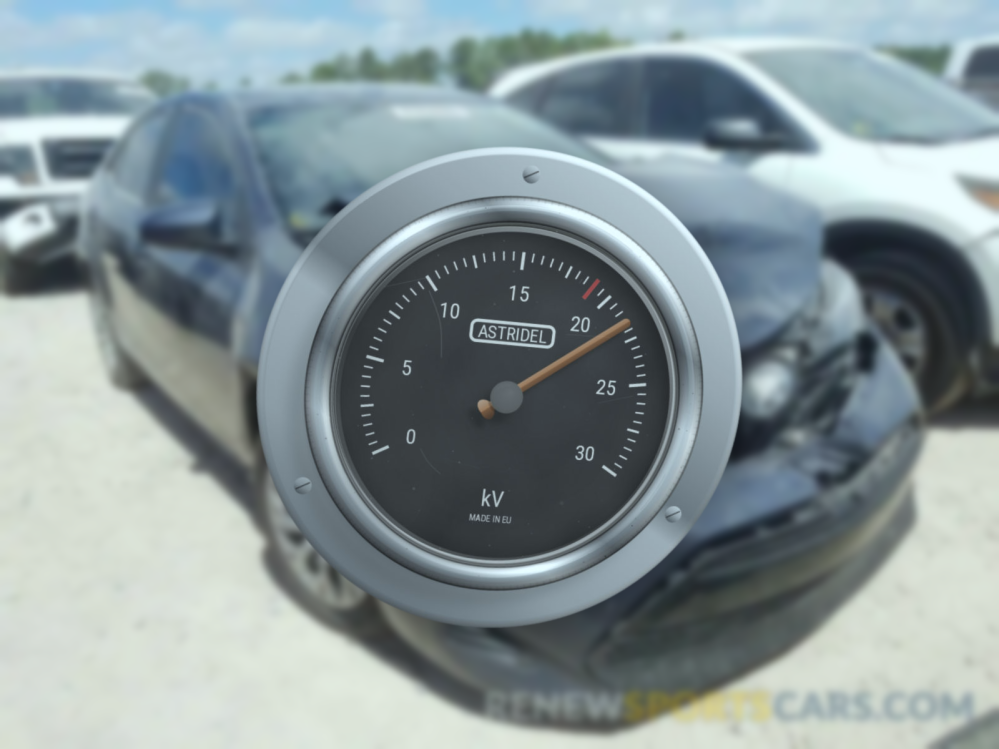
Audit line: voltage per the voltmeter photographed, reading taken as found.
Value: 21.5 kV
